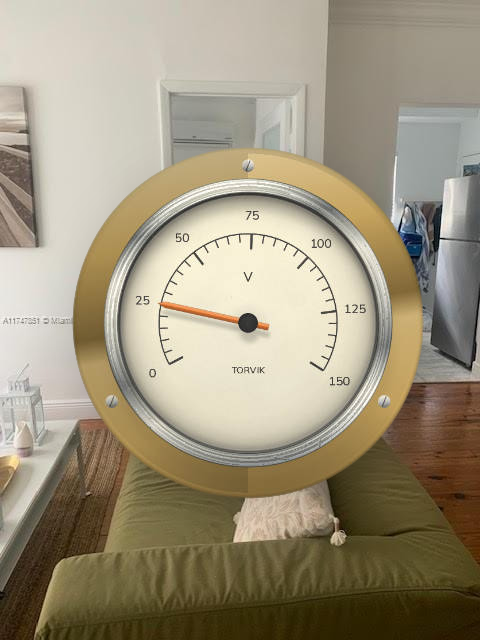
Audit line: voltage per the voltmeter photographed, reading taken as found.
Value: 25 V
